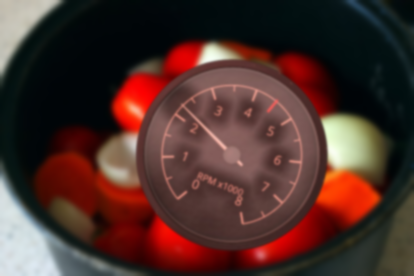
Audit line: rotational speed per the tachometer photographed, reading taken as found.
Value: 2250 rpm
